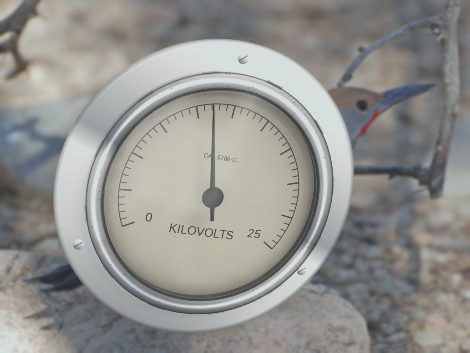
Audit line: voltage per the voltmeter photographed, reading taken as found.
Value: 11 kV
